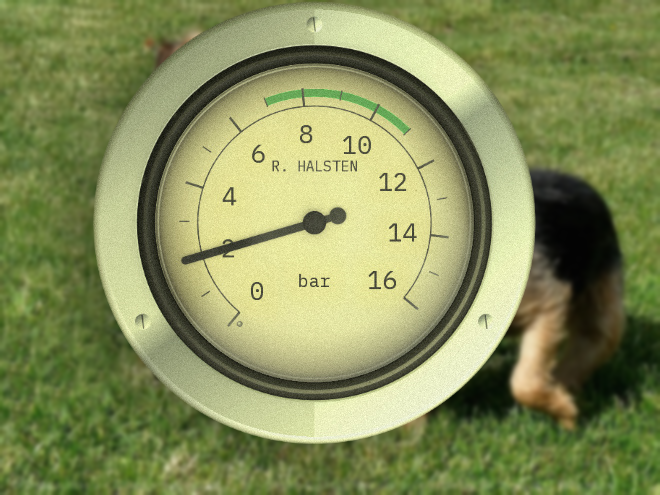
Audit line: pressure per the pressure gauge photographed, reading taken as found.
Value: 2 bar
